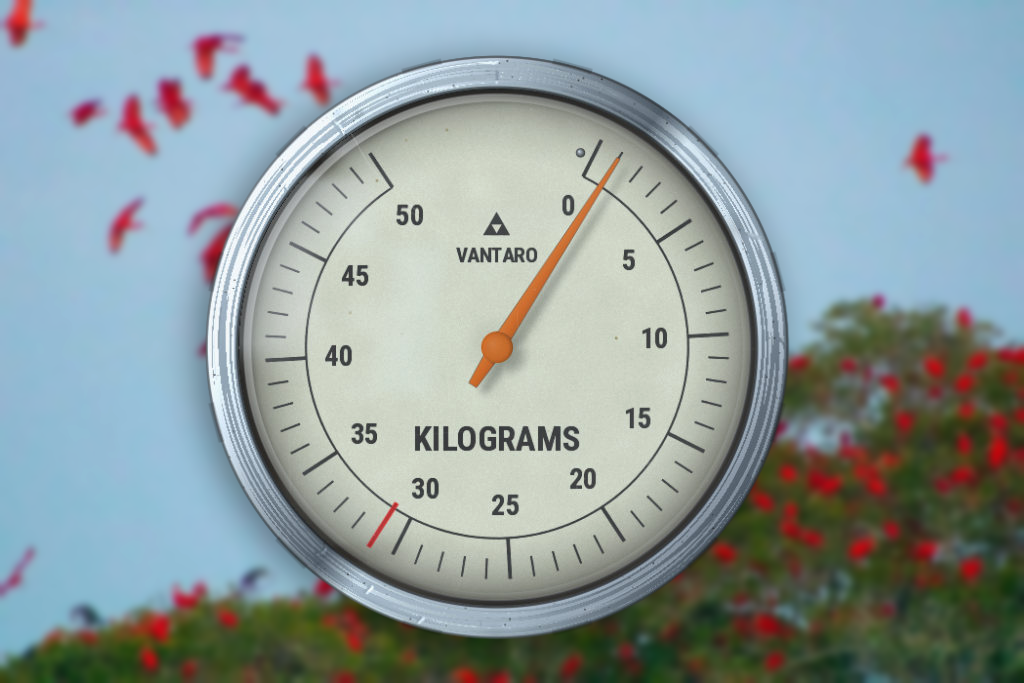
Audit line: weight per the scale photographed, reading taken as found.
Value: 1 kg
